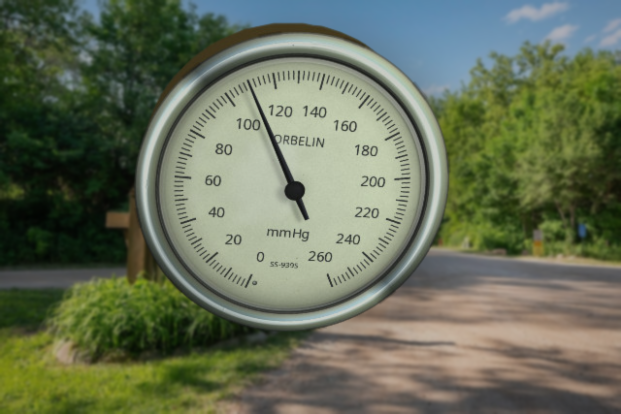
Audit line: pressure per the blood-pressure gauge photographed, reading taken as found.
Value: 110 mmHg
